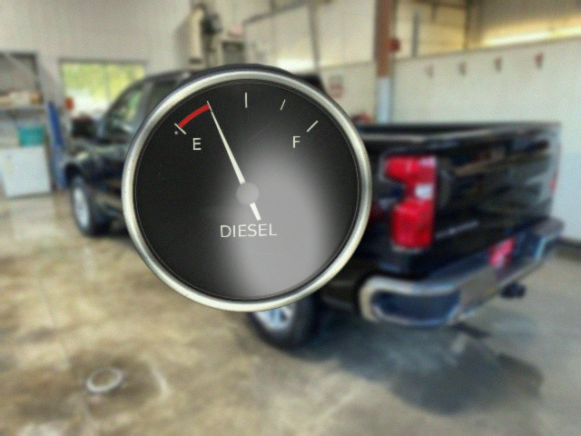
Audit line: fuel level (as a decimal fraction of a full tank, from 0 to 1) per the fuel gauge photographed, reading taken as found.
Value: 0.25
